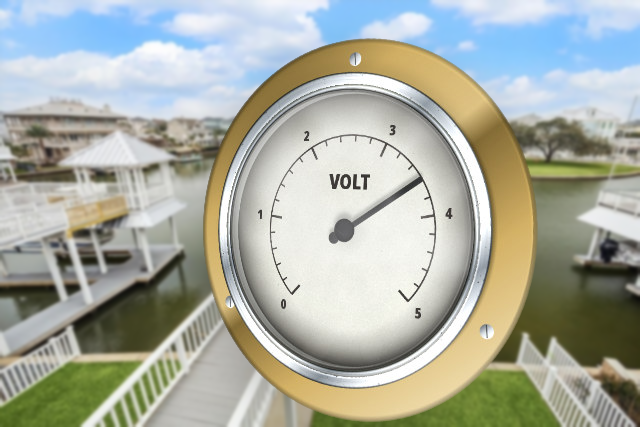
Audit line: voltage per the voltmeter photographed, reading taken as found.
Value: 3.6 V
